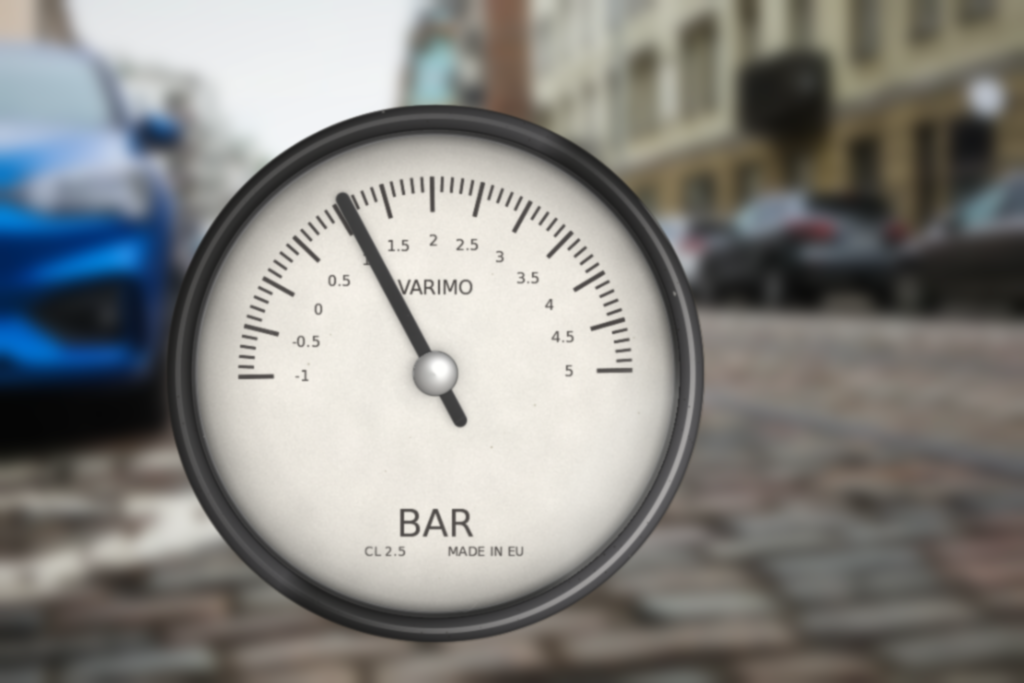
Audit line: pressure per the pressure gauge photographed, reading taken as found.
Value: 1.1 bar
